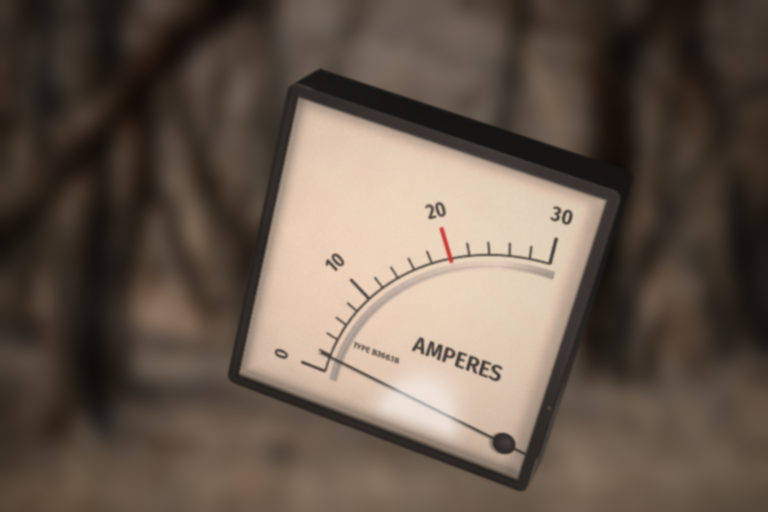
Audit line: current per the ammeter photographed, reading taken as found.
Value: 2 A
